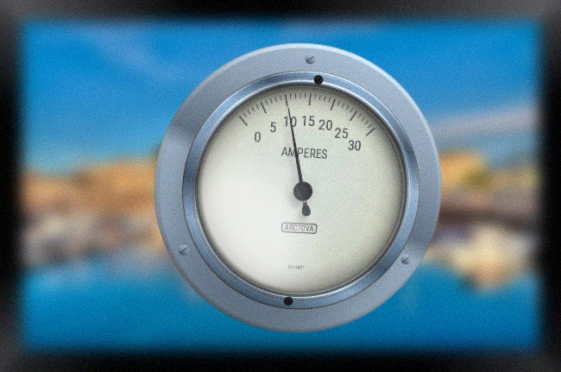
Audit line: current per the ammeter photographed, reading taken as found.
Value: 10 A
